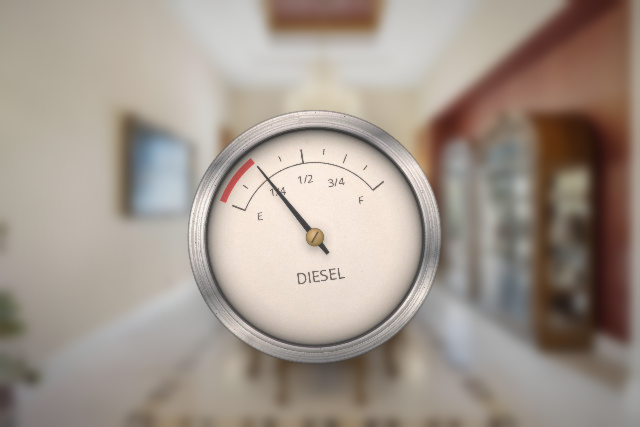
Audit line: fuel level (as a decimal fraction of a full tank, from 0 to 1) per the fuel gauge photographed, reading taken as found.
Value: 0.25
